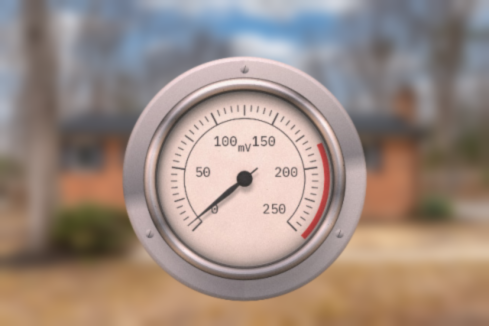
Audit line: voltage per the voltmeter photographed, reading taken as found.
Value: 5 mV
